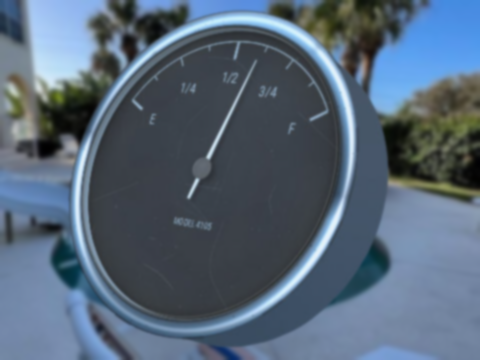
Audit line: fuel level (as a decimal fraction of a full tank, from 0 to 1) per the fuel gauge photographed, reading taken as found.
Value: 0.625
